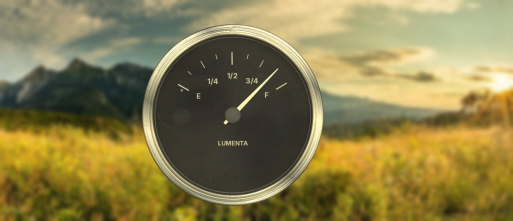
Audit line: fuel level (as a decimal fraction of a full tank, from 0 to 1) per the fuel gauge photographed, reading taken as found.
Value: 0.875
